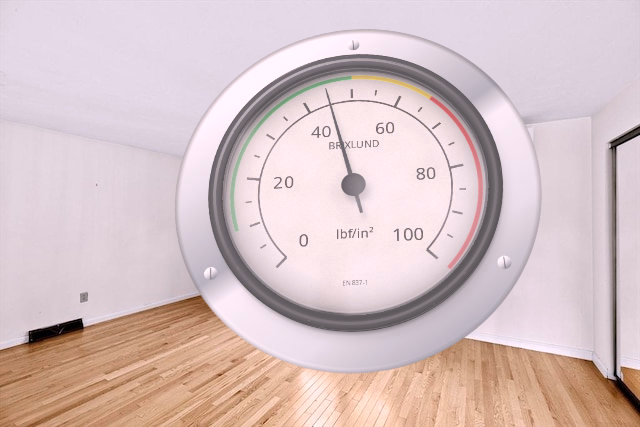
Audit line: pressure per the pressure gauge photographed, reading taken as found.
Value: 45 psi
